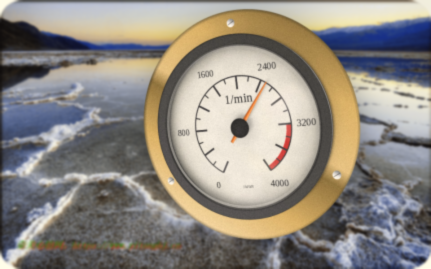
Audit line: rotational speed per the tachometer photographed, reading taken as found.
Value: 2500 rpm
